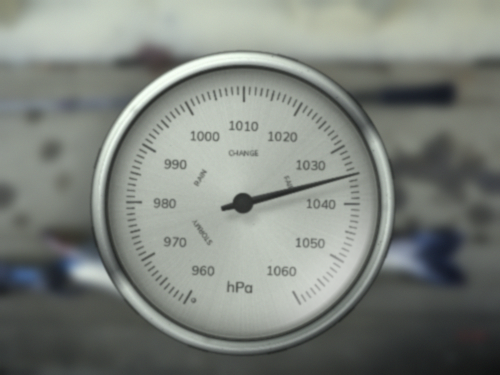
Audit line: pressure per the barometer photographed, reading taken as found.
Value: 1035 hPa
